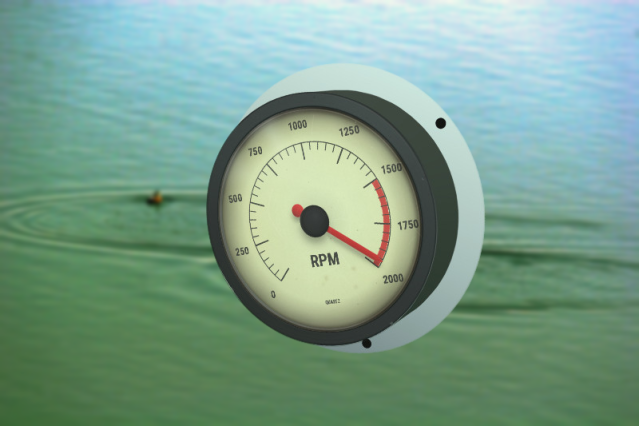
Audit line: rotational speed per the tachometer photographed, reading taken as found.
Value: 1950 rpm
